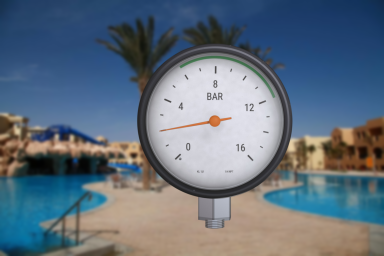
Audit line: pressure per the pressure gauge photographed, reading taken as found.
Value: 2 bar
